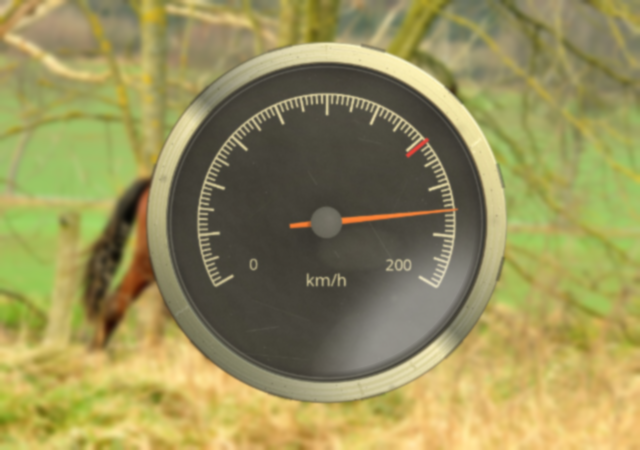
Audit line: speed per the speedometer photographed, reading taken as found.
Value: 170 km/h
